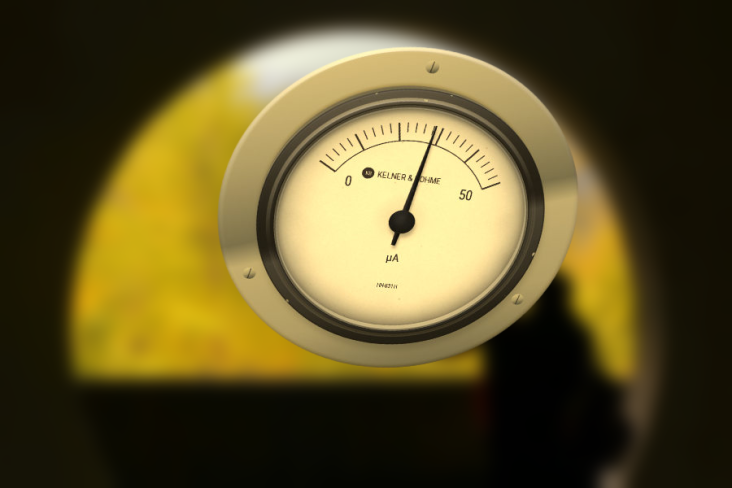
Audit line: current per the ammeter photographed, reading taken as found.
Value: 28 µA
